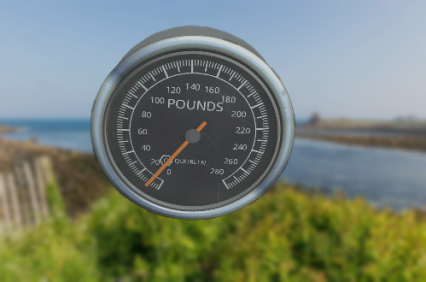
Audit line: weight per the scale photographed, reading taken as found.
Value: 10 lb
